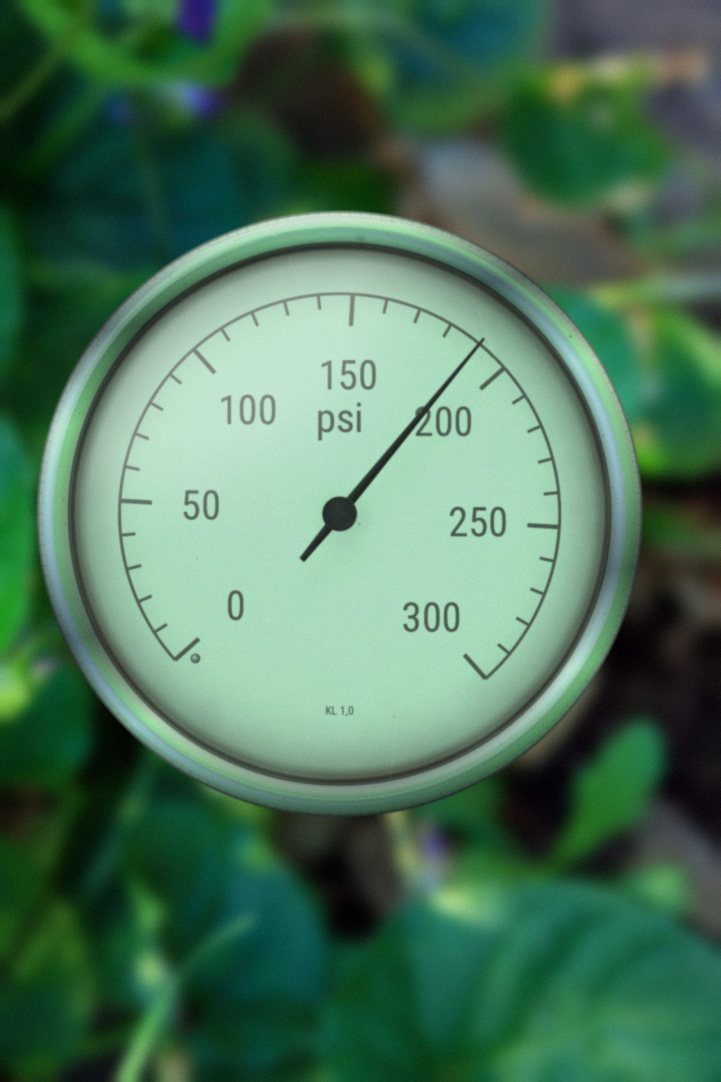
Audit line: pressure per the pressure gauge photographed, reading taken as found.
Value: 190 psi
